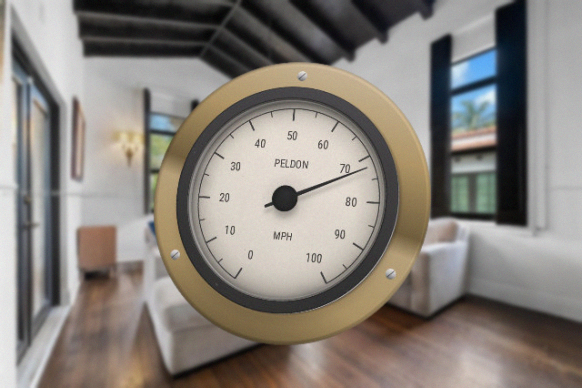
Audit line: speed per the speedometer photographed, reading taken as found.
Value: 72.5 mph
